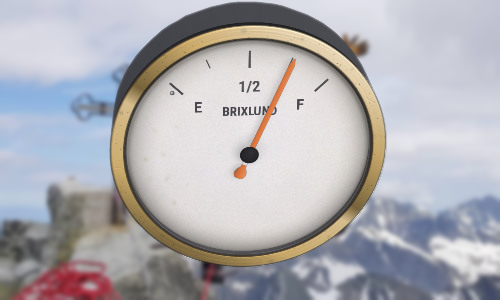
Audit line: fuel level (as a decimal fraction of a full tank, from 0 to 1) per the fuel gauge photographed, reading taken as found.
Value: 0.75
